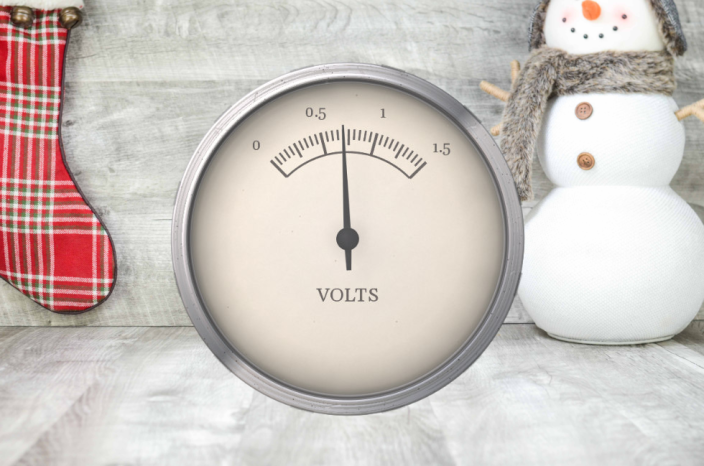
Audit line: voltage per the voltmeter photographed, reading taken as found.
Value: 0.7 V
